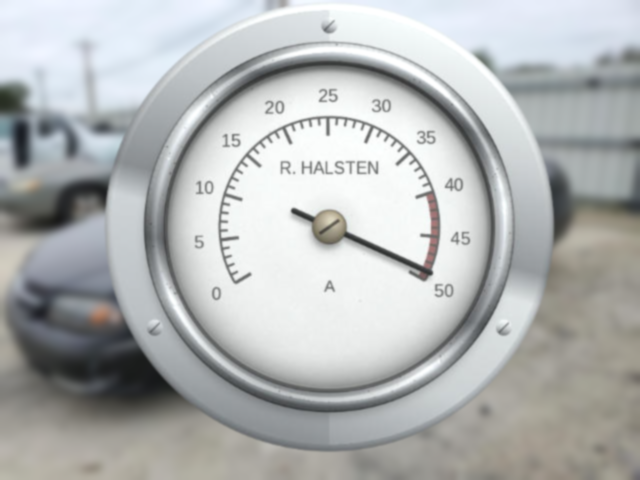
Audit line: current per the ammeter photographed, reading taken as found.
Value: 49 A
